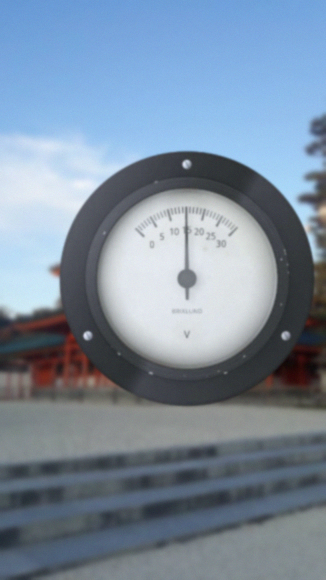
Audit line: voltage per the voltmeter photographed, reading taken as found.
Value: 15 V
